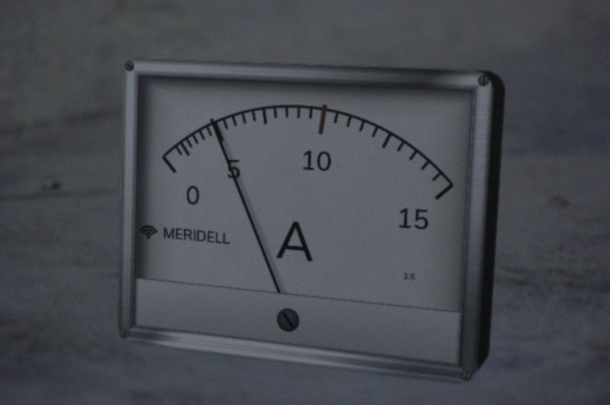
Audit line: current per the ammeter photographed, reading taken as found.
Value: 5 A
